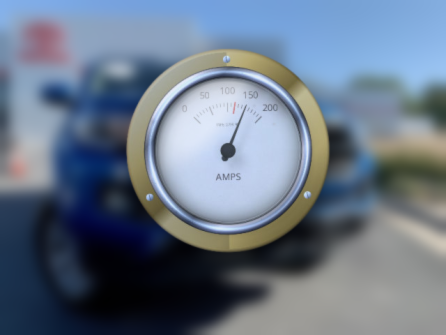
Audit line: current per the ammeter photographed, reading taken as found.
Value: 150 A
